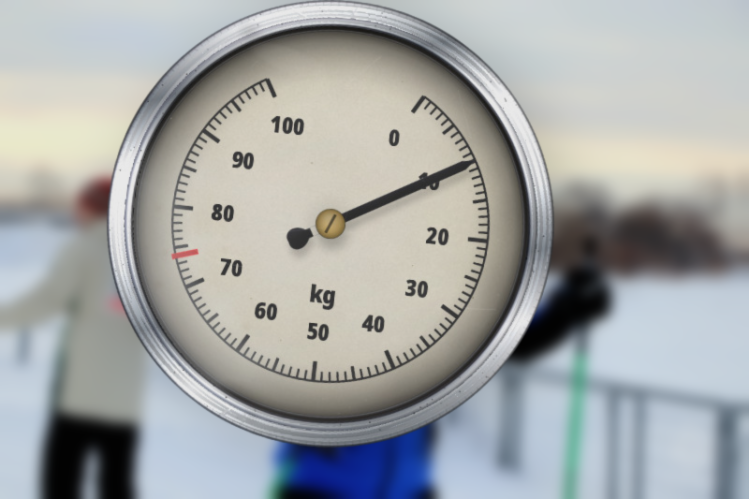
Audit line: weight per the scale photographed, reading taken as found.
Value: 10 kg
